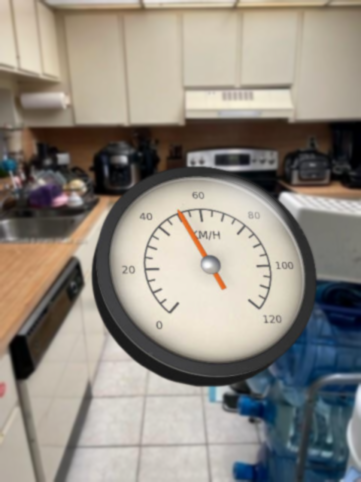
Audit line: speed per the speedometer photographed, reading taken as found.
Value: 50 km/h
